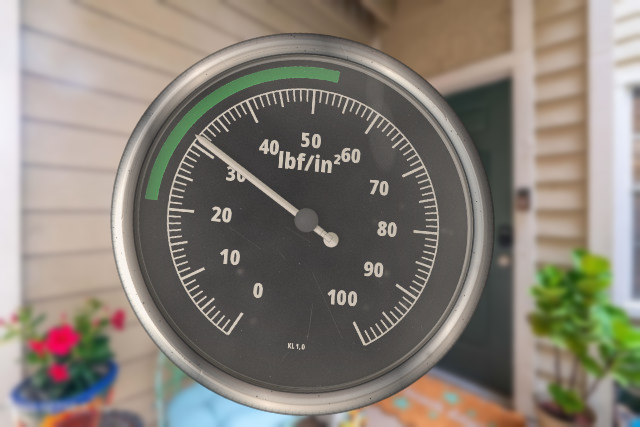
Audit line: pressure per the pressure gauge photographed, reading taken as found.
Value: 31 psi
